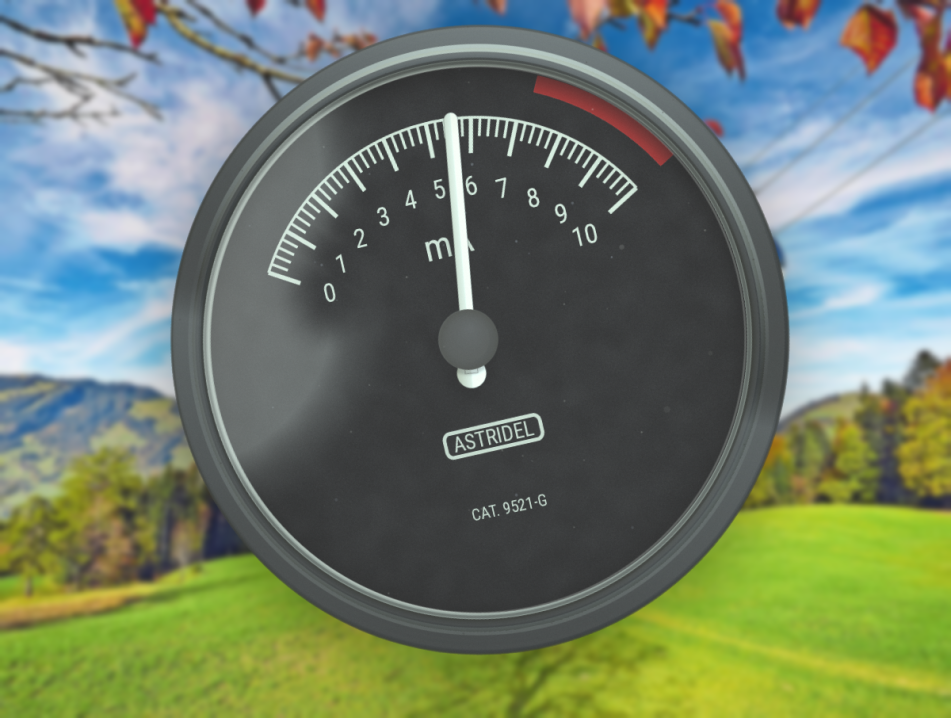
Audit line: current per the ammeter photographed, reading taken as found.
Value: 5.6 mA
